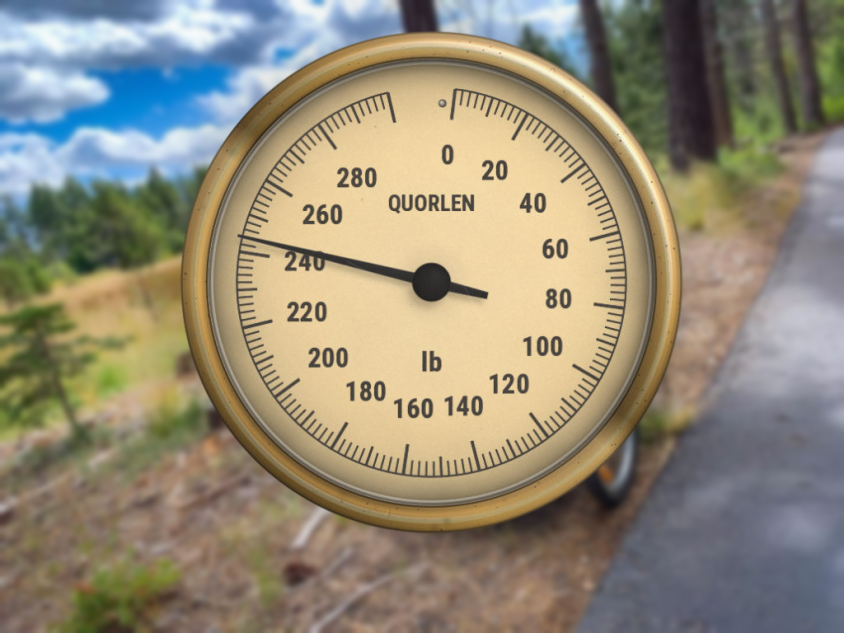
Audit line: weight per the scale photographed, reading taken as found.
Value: 244 lb
